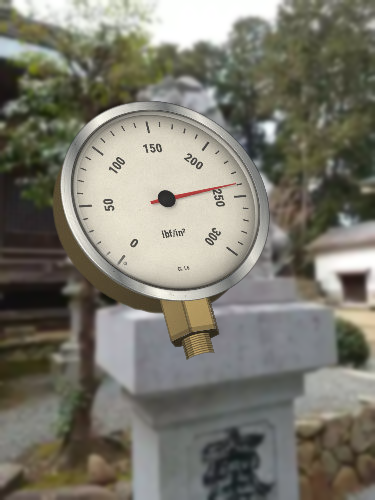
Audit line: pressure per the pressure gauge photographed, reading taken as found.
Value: 240 psi
